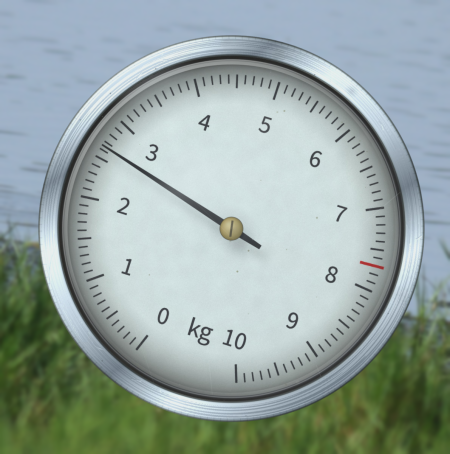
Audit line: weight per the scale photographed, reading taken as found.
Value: 2.65 kg
